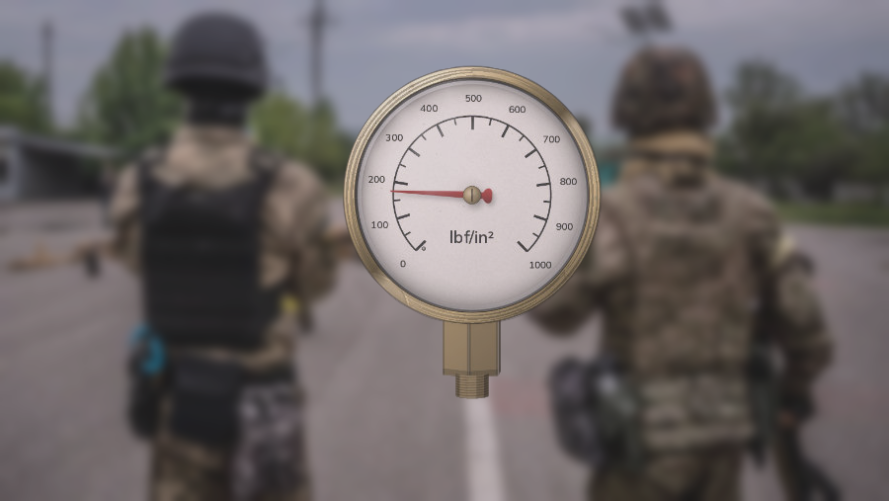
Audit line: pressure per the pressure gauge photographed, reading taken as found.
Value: 175 psi
